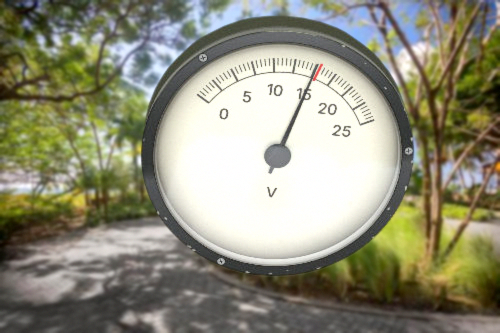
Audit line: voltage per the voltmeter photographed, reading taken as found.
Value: 15 V
